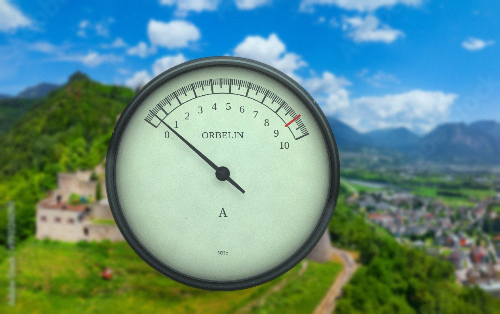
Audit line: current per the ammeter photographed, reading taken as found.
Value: 0.5 A
